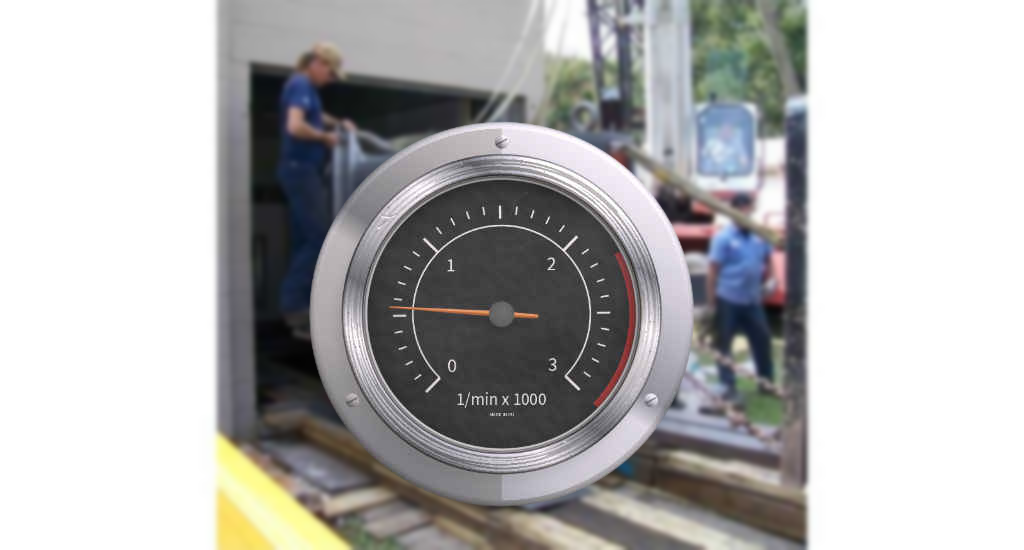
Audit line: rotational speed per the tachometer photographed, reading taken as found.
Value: 550 rpm
